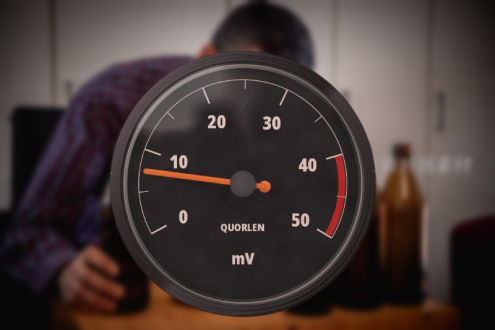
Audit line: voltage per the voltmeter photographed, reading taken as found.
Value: 7.5 mV
